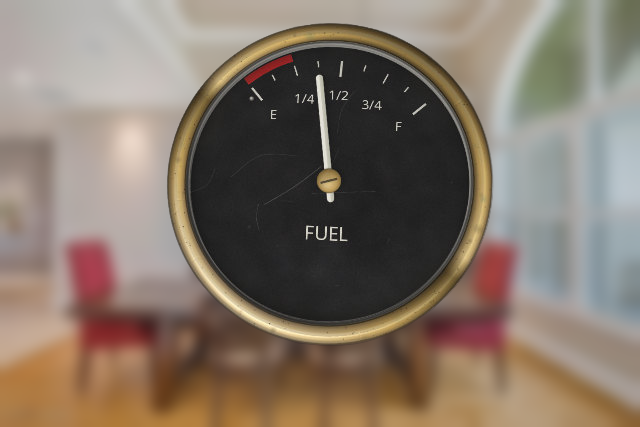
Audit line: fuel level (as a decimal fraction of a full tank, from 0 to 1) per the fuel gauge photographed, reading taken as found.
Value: 0.375
